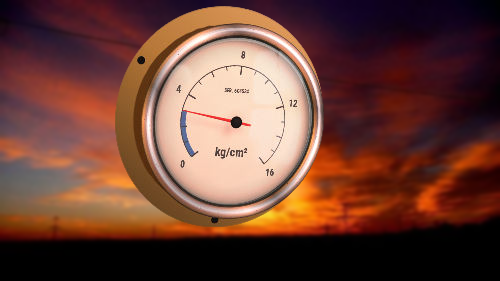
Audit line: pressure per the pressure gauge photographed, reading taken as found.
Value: 3 kg/cm²
